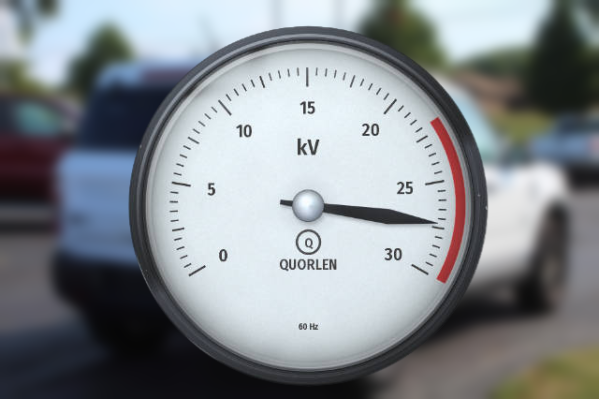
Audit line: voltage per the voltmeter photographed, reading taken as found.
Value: 27.25 kV
